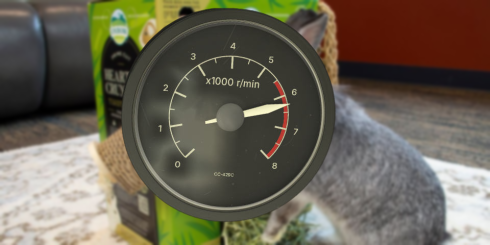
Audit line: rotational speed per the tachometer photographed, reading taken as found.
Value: 6250 rpm
